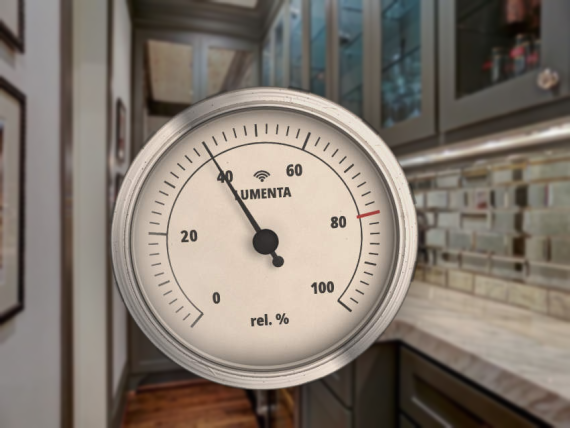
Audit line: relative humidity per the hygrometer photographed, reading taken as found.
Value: 40 %
